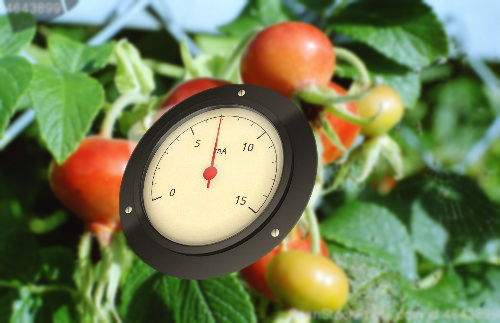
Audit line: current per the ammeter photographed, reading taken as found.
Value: 7 mA
